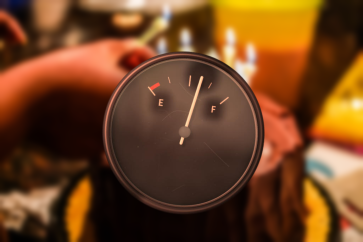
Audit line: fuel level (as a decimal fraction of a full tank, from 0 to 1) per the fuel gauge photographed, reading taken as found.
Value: 0.625
